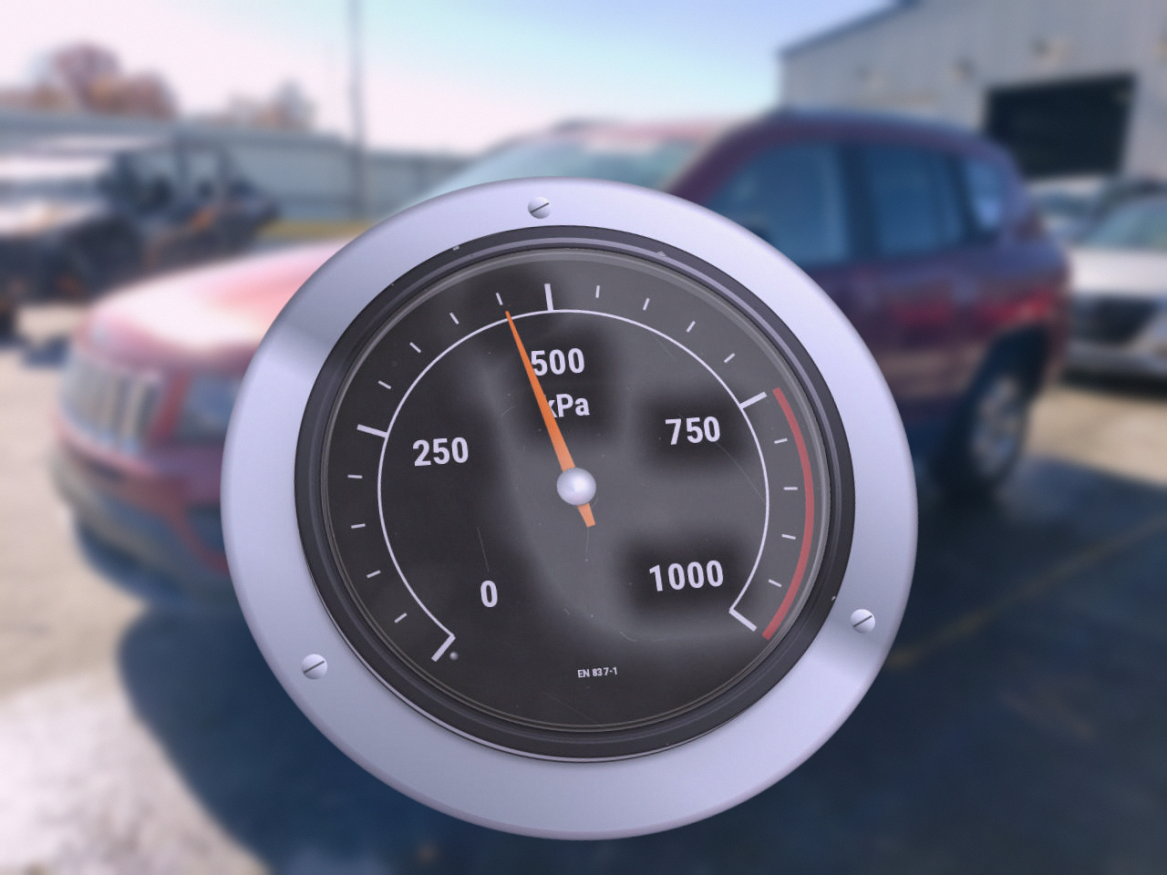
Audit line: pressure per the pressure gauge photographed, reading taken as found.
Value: 450 kPa
